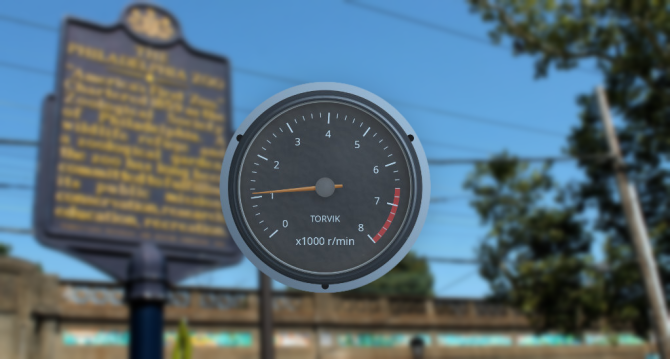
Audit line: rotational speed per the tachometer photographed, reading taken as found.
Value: 1100 rpm
